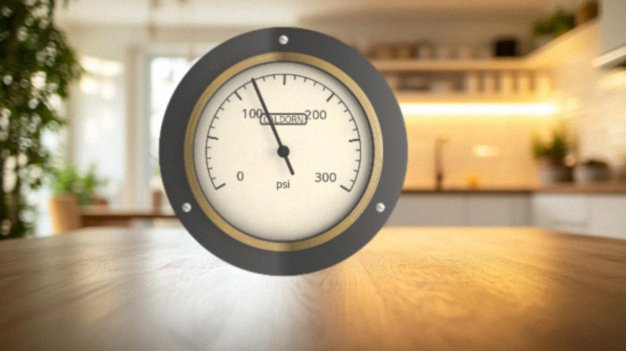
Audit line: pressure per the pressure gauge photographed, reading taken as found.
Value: 120 psi
